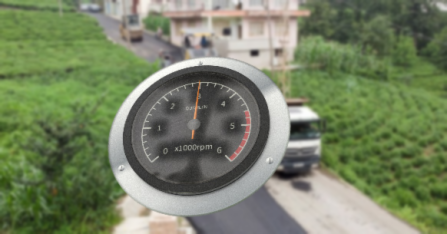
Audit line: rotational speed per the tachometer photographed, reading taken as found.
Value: 3000 rpm
